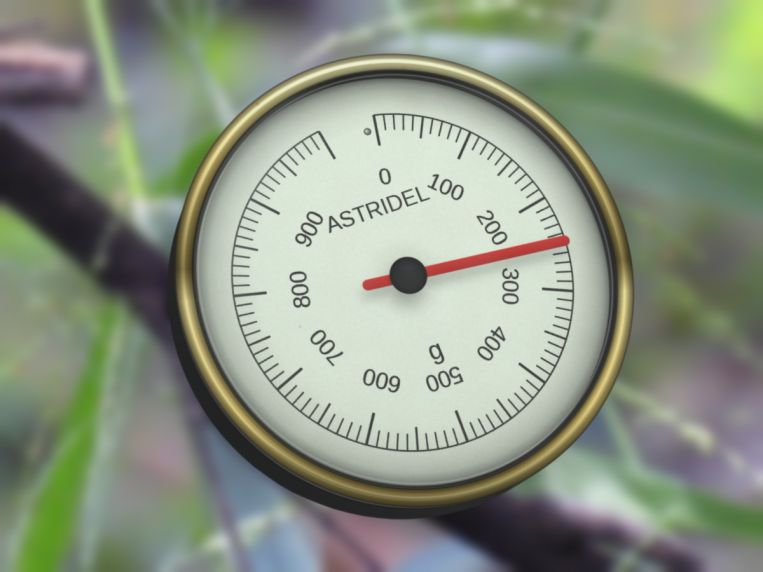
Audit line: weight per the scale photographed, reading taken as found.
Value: 250 g
